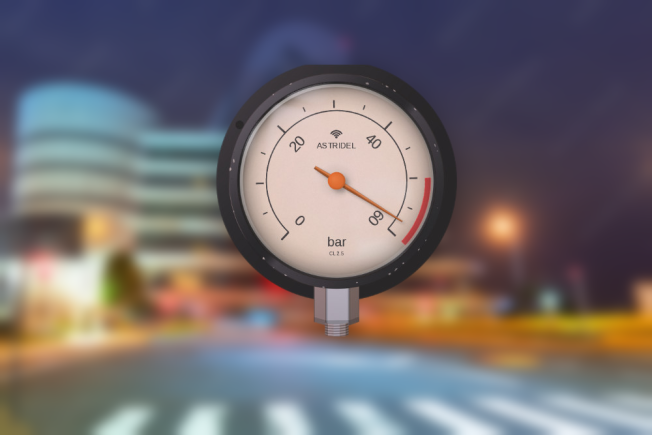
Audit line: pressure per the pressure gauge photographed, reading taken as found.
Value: 57.5 bar
